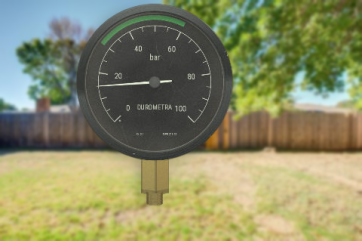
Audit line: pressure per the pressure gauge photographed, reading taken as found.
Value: 15 bar
